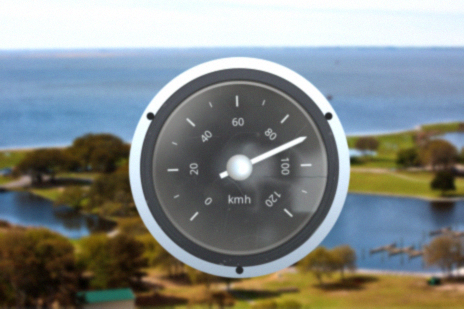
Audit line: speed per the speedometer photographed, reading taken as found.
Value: 90 km/h
